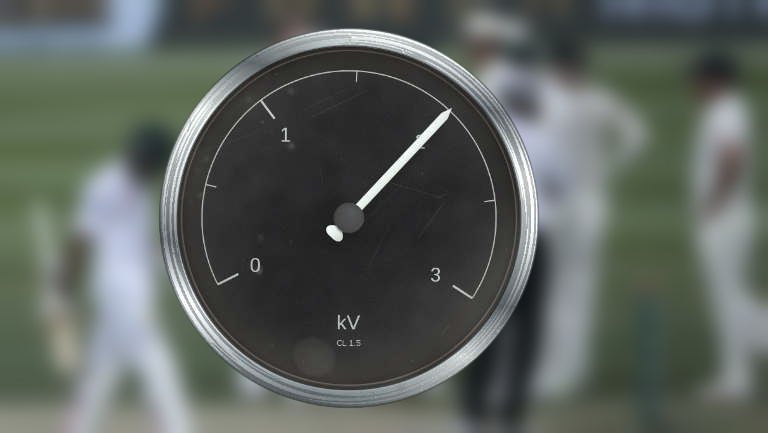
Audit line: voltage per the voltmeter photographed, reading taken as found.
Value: 2 kV
